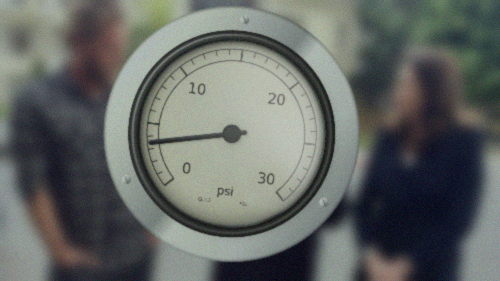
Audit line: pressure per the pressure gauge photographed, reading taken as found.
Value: 3.5 psi
